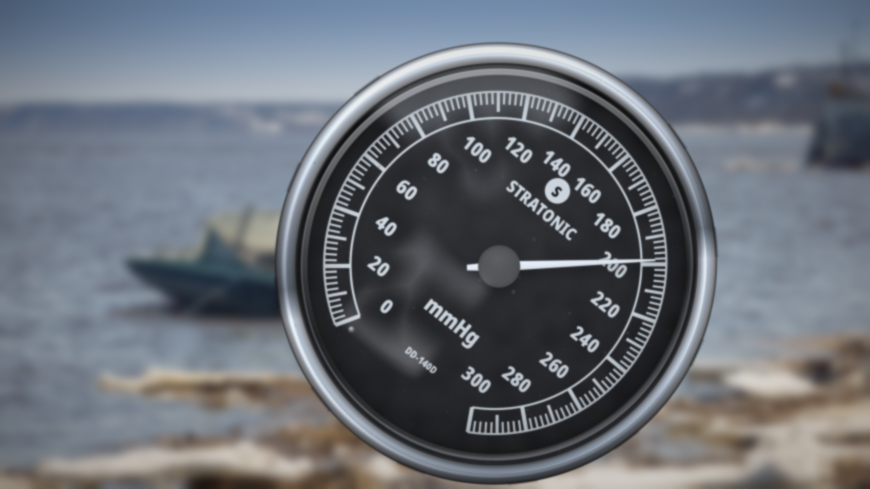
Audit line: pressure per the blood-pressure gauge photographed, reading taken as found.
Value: 198 mmHg
